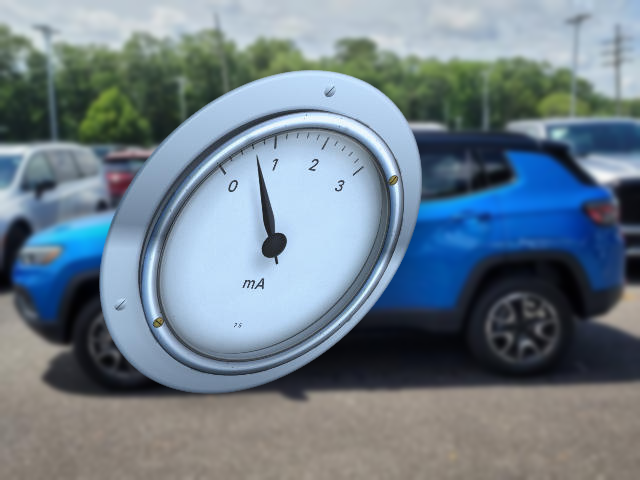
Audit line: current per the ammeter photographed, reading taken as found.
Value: 0.6 mA
